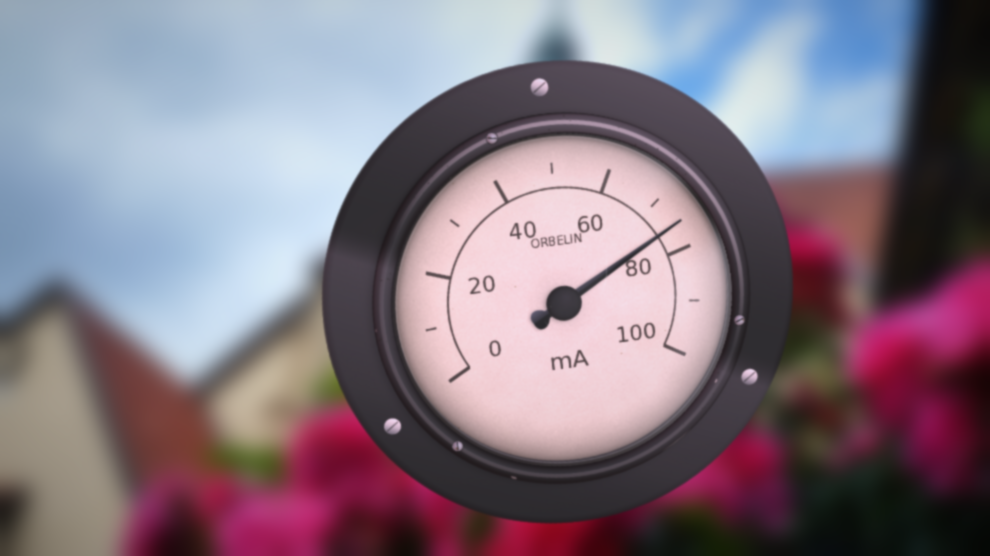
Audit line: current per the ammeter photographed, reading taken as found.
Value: 75 mA
